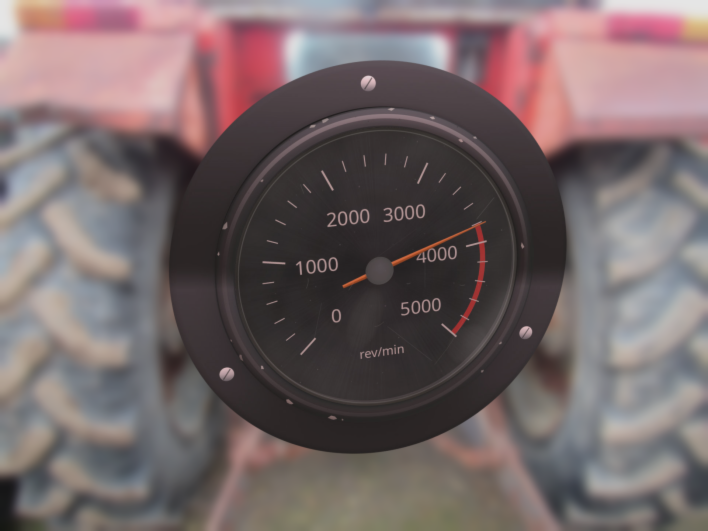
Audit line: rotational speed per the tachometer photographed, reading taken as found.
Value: 3800 rpm
